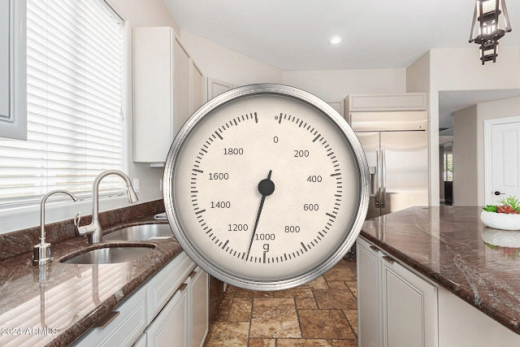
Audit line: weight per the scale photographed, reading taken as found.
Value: 1080 g
